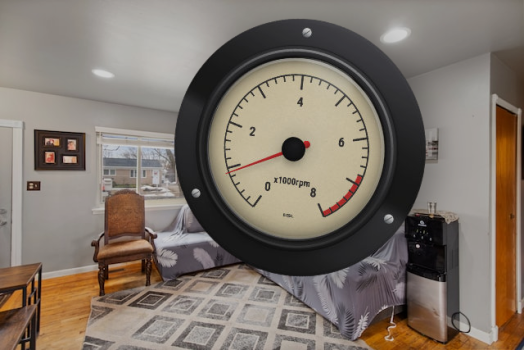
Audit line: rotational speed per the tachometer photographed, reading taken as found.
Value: 900 rpm
